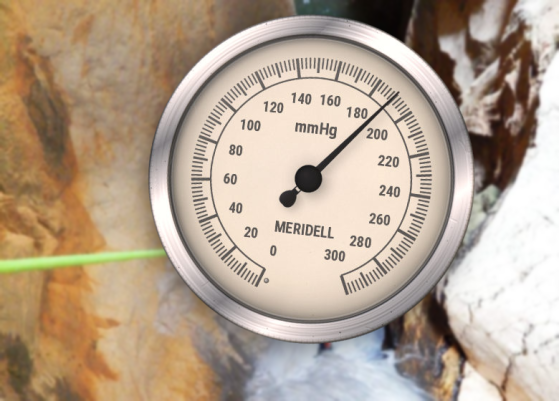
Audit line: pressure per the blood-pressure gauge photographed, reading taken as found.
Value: 190 mmHg
